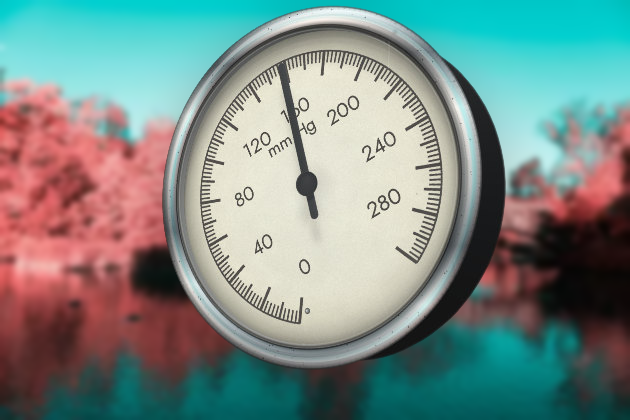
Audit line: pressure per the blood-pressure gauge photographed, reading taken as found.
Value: 160 mmHg
